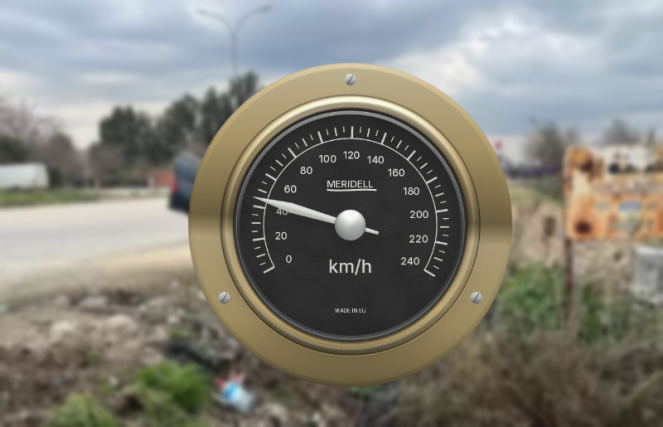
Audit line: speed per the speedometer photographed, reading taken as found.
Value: 45 km/h
